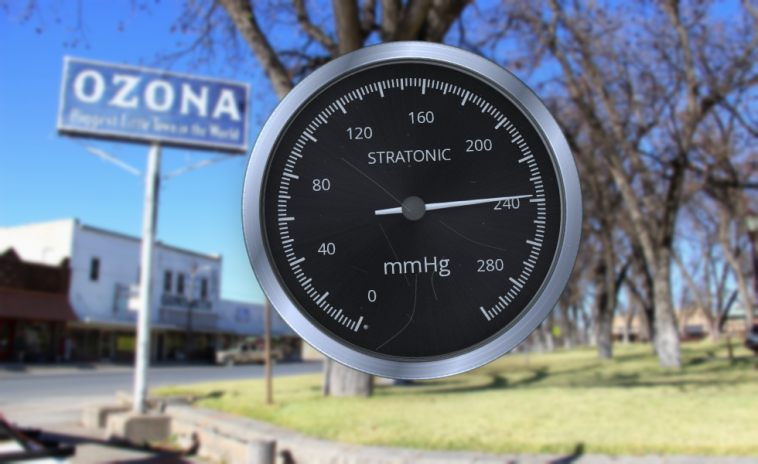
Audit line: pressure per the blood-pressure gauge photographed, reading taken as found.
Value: 238 mmHg
